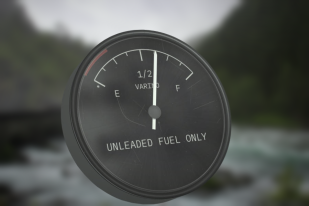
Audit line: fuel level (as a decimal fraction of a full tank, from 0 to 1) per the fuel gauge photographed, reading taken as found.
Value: 0.625
